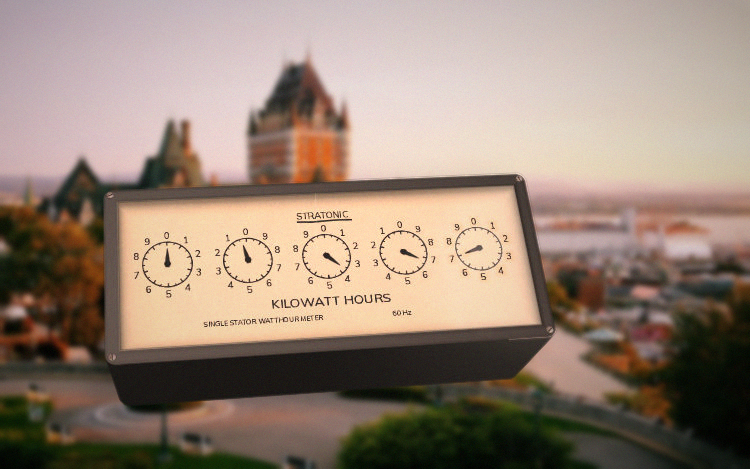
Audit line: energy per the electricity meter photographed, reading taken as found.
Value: 367 kWh
